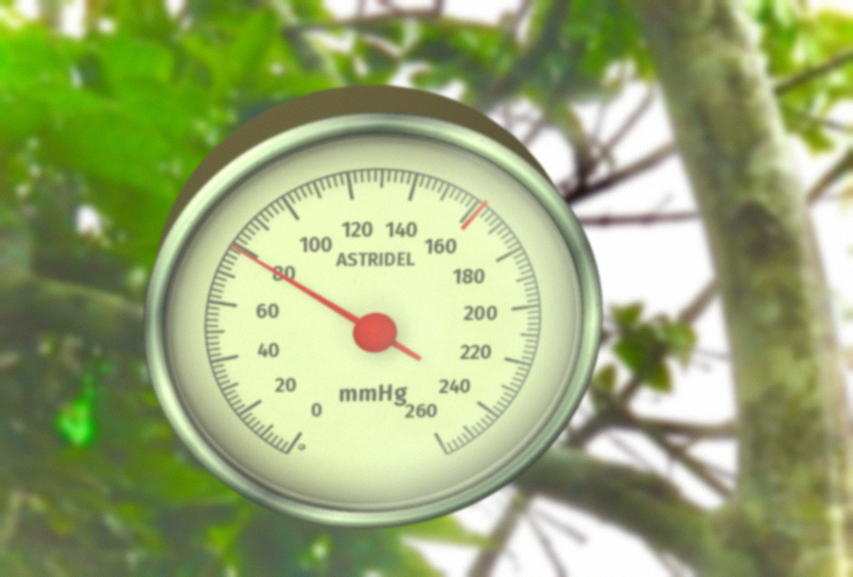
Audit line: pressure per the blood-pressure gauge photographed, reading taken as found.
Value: 80 mmHg
